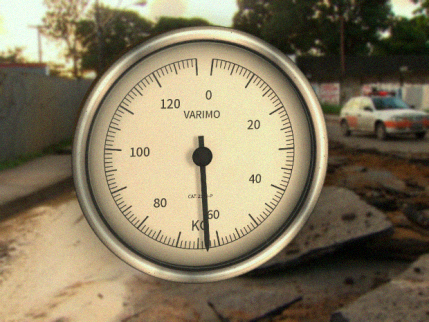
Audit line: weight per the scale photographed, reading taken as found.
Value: 63 kg
